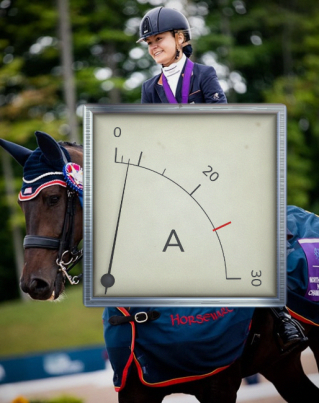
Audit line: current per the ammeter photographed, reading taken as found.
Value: 7.5 A
